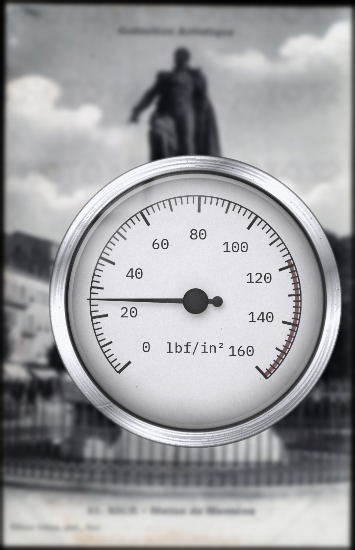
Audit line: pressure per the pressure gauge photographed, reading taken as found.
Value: 26 psi
